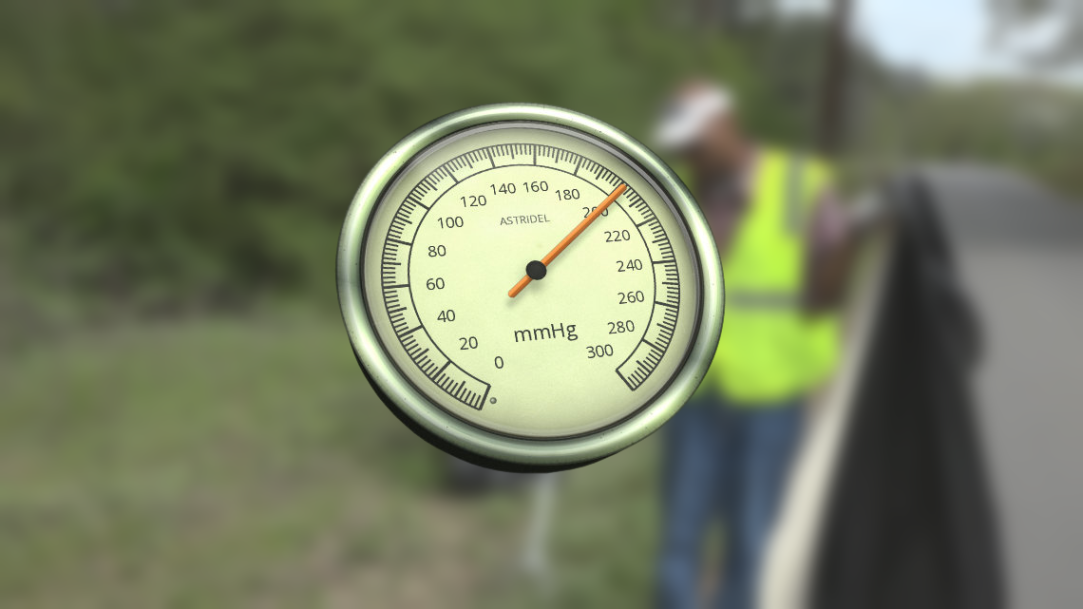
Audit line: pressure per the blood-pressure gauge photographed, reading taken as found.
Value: 202 mmHg
